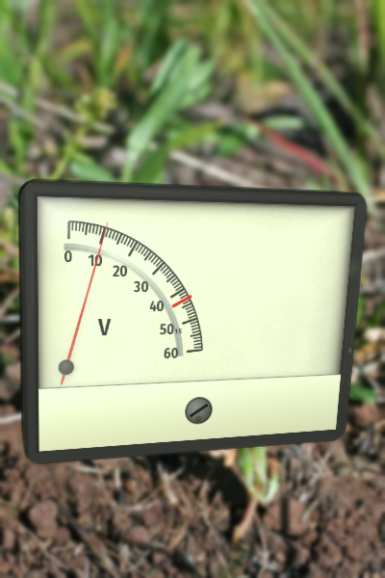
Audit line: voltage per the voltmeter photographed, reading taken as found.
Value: 10 V
